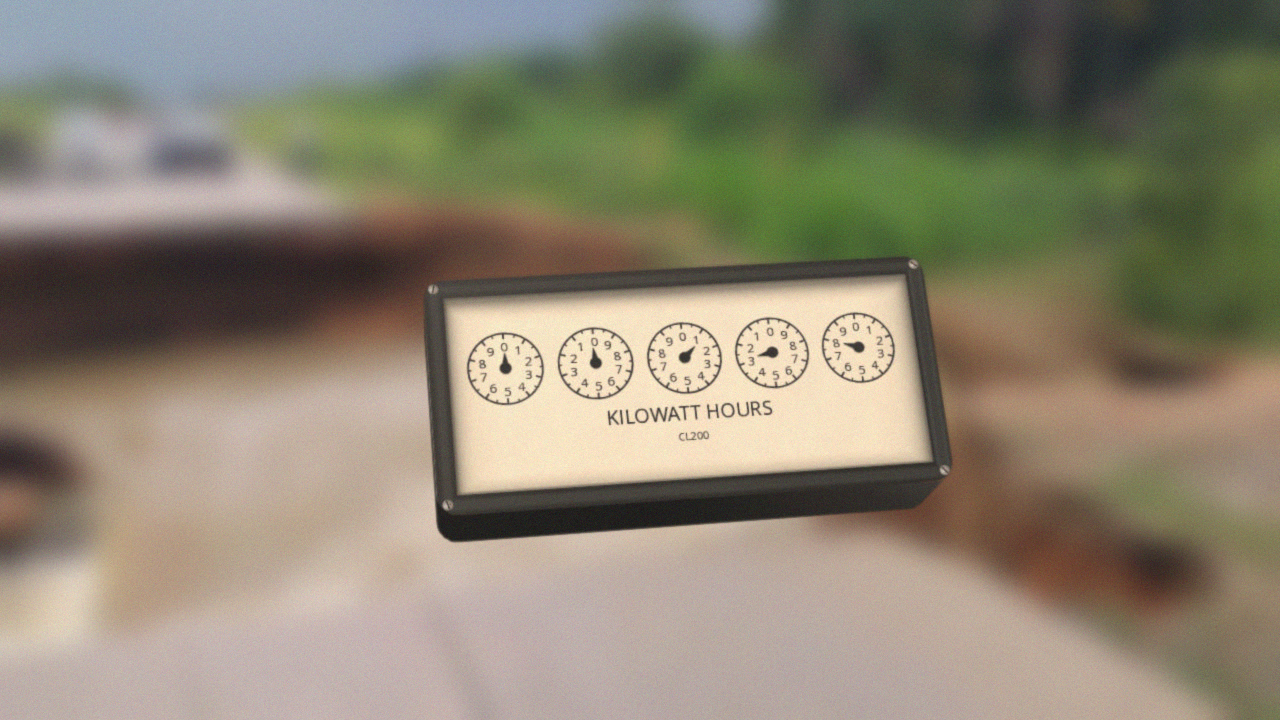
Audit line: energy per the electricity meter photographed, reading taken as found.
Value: 128 kWh
